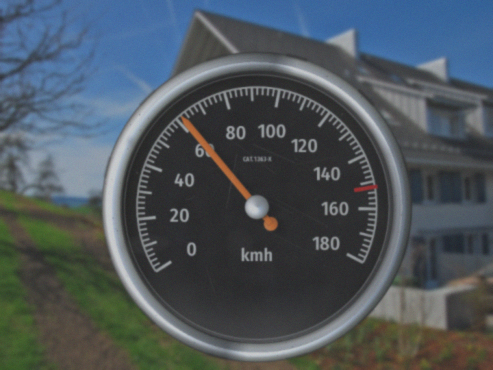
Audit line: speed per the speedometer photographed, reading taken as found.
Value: 62 km/h
